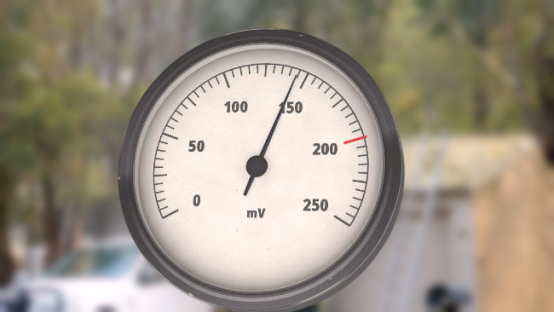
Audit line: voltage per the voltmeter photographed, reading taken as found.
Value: 145 mV
